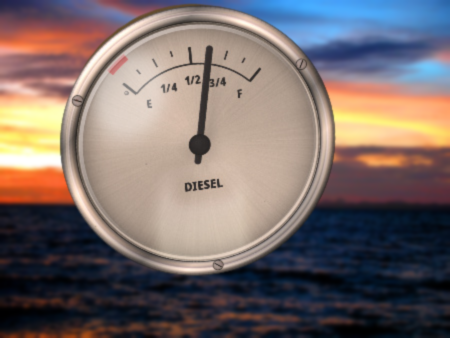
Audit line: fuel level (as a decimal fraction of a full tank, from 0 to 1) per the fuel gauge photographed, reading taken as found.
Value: 0.625
